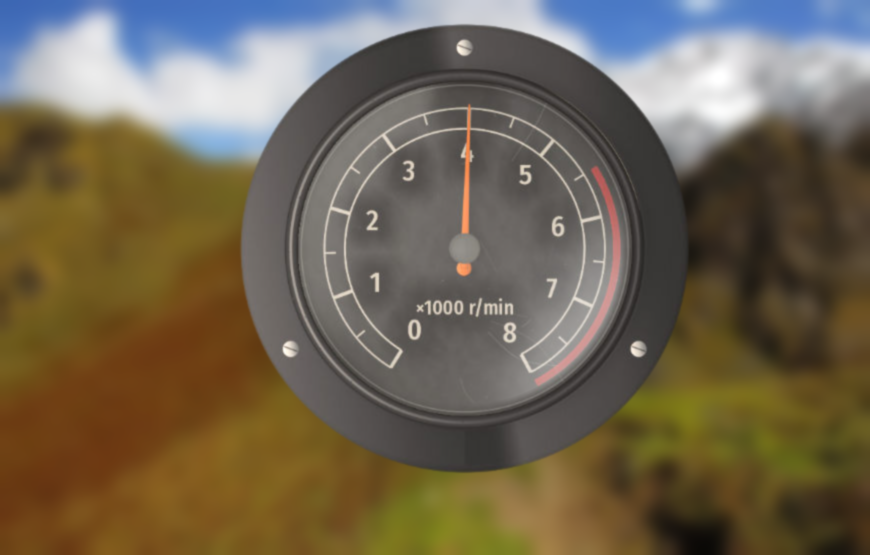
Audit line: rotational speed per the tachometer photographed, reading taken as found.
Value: 4000 rpm
